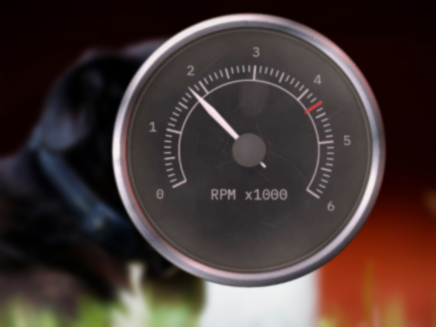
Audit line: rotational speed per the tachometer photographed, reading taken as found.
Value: 1800 rpm
